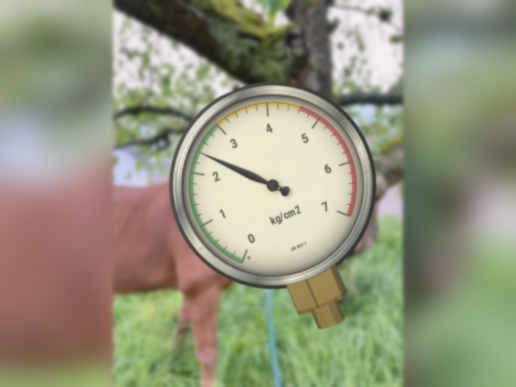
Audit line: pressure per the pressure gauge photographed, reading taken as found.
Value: 2.4 kg/cm²
